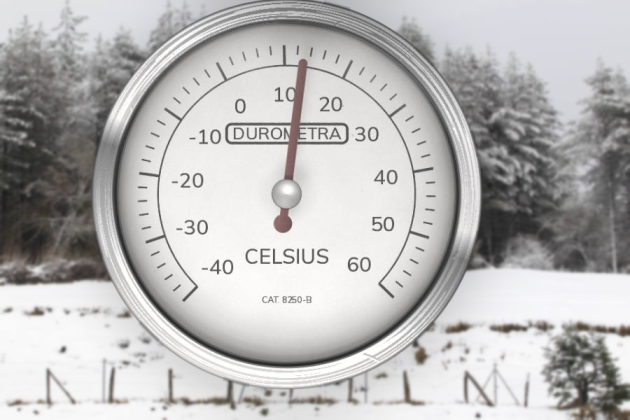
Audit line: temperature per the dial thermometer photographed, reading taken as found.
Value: 13 °C
